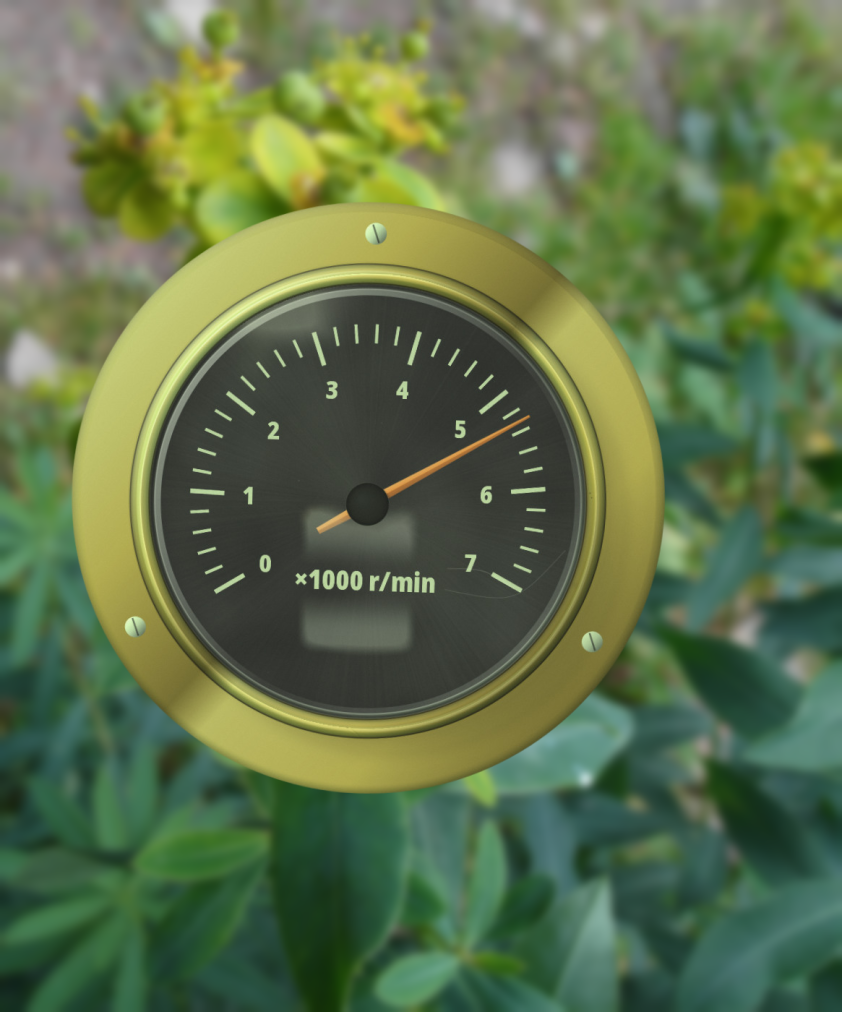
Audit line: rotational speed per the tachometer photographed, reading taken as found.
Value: 5300 rpm
